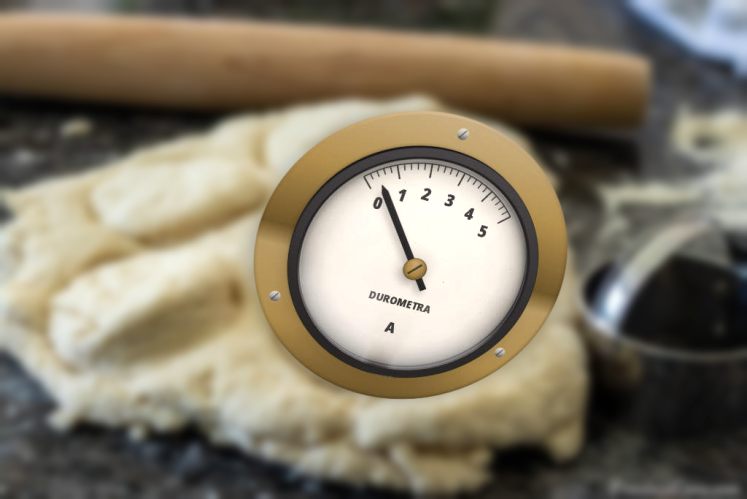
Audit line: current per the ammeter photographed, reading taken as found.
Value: 0.4 A
